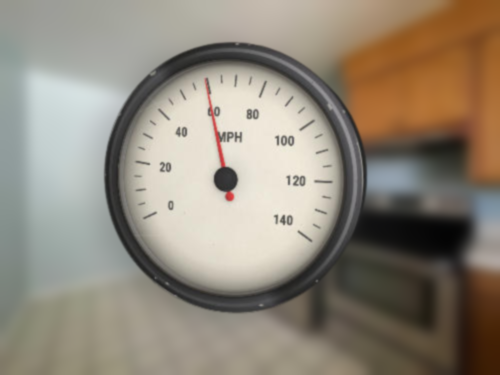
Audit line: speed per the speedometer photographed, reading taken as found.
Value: 60 mph
